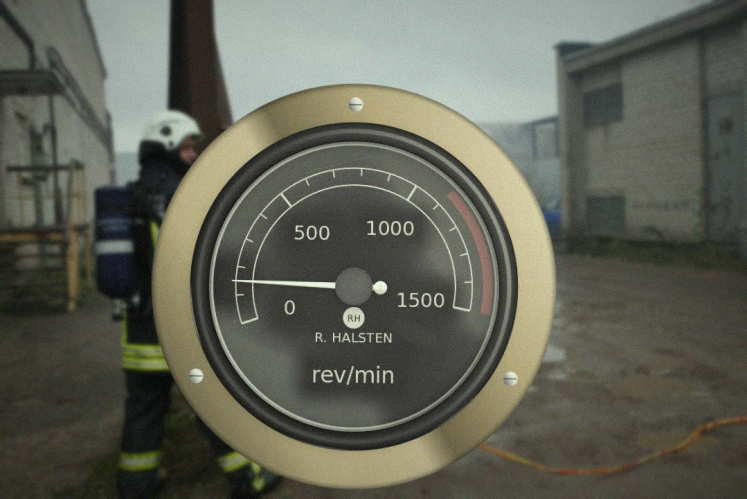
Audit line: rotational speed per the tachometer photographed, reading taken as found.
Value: 150 rpm
